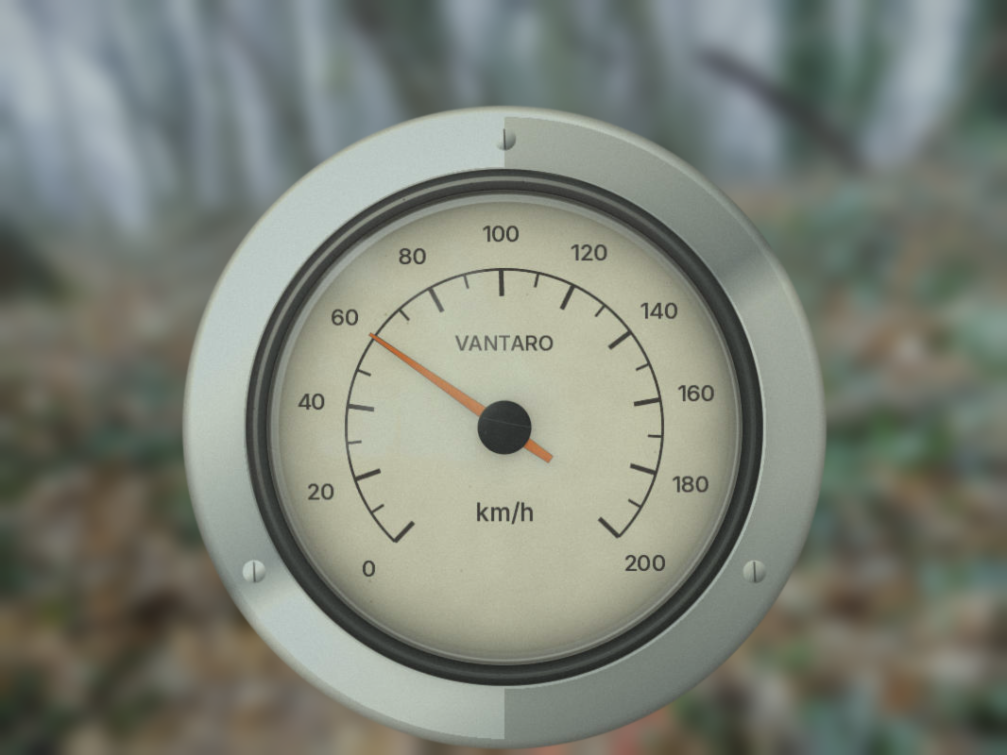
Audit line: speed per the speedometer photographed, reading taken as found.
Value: 60 km/h
